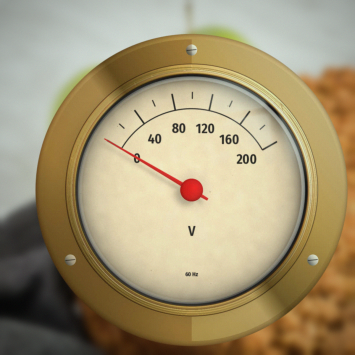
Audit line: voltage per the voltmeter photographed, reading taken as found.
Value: 0 V
